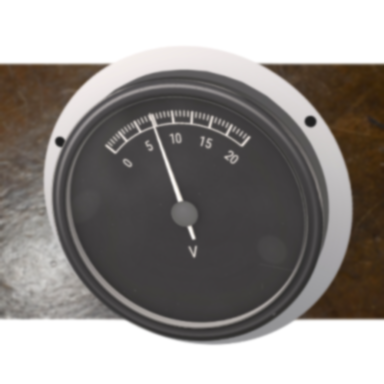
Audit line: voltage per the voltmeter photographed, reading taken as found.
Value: 7.5 V
